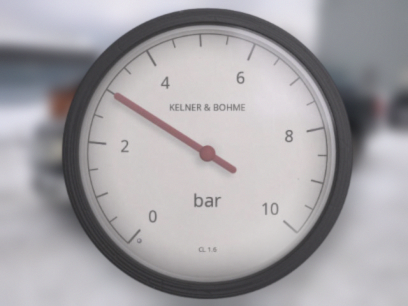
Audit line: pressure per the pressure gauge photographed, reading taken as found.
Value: 3 bar
